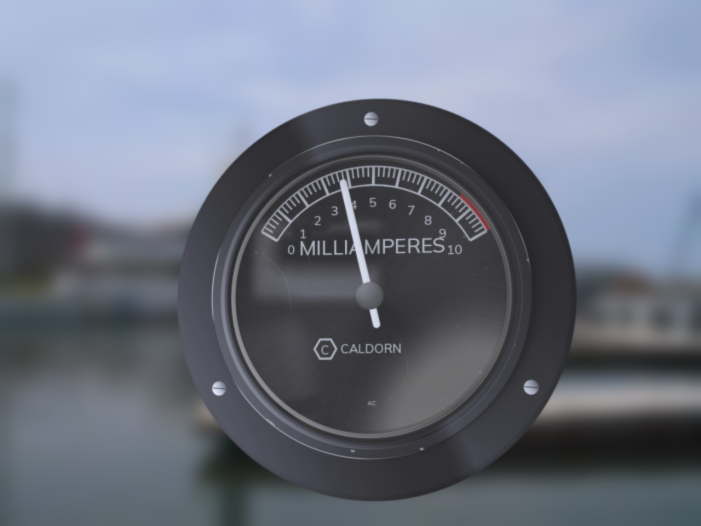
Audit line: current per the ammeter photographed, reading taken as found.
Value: 3.8 mA
